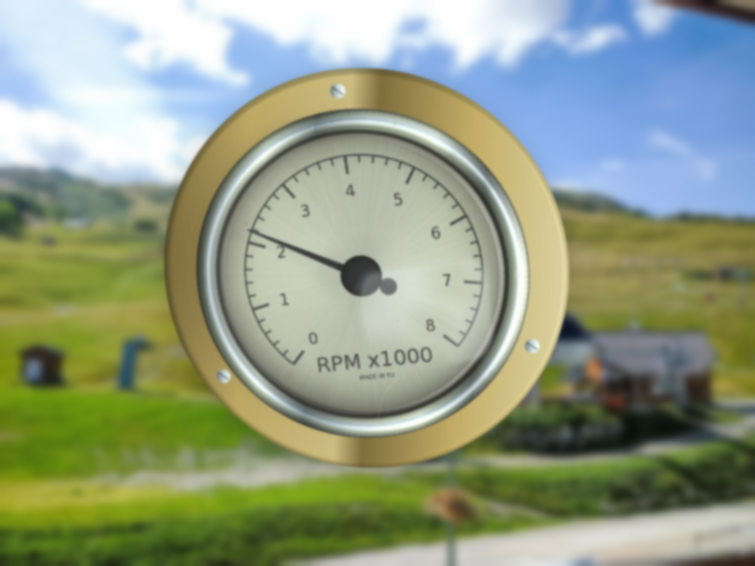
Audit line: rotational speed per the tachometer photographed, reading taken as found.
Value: 2200 rpm
